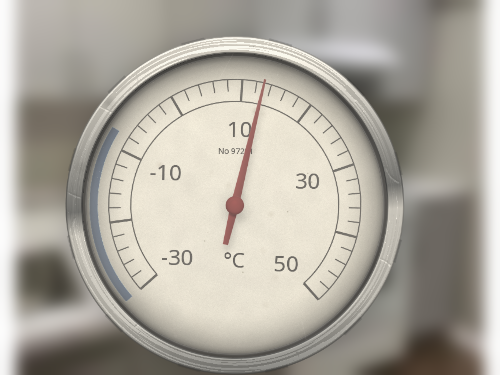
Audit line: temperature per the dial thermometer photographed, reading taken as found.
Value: 13 °C
